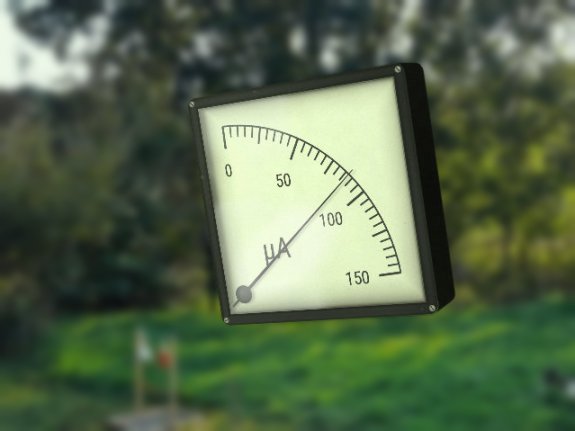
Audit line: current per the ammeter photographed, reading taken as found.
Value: 87.5 µA
